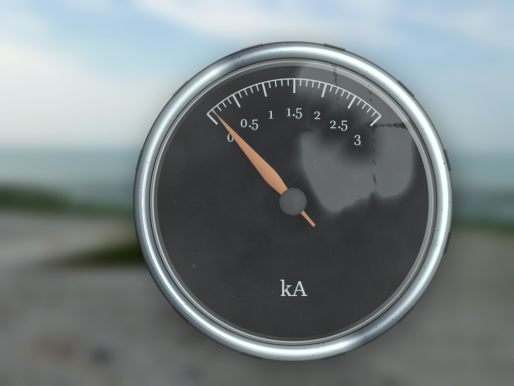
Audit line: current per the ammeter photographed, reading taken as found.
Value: 0.1 kA
